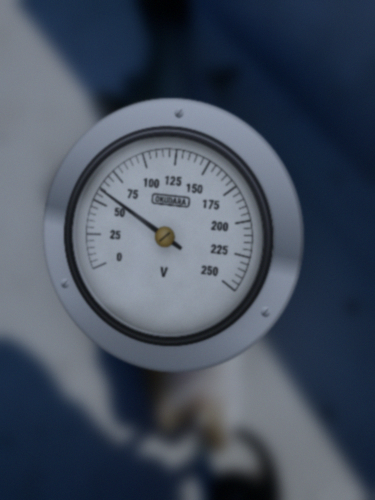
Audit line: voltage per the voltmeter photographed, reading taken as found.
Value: 60 V
